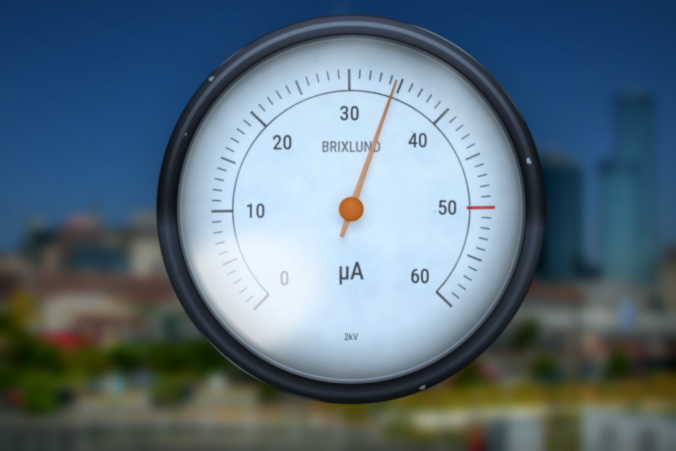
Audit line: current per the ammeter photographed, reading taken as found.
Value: 34.5 µA
